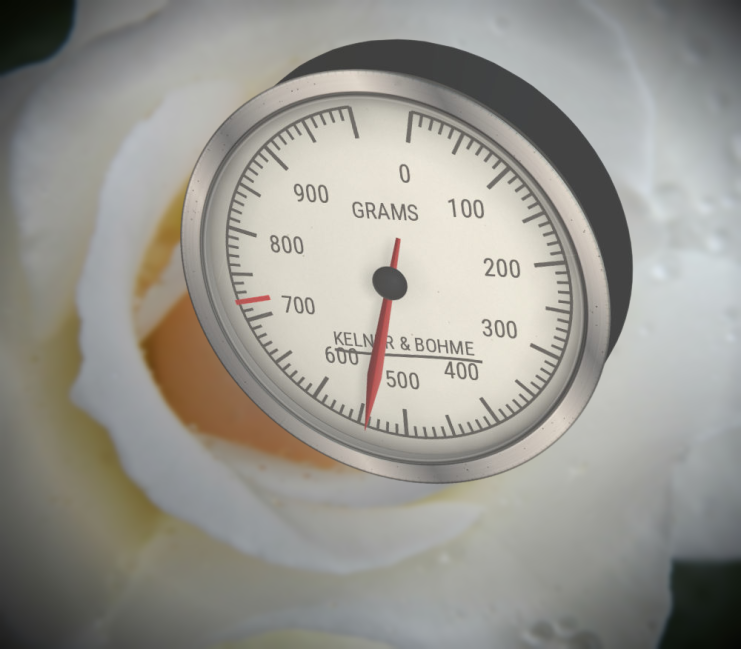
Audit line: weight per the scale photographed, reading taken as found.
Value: 540 g
